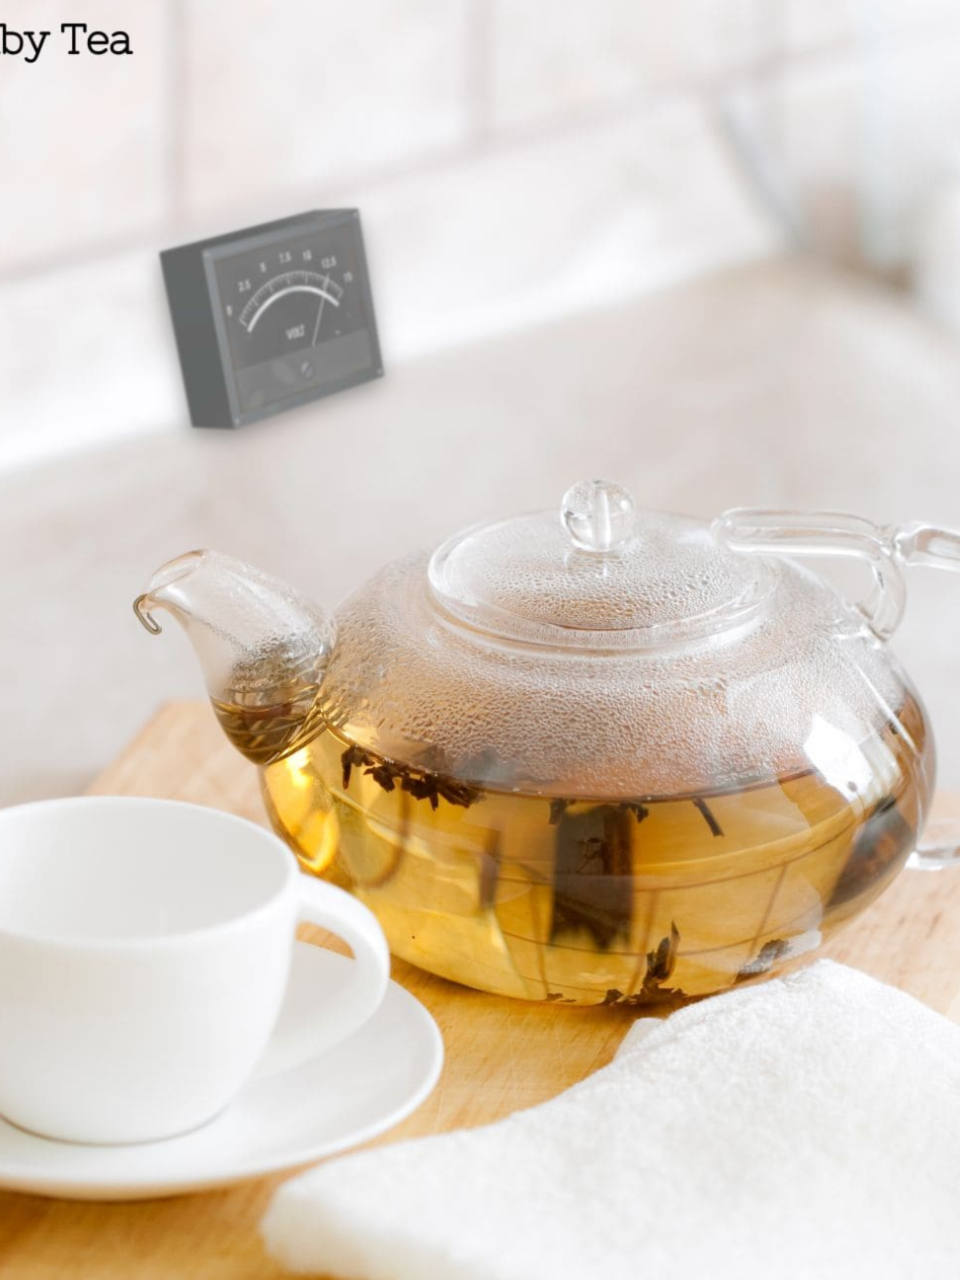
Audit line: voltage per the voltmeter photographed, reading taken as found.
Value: 12.5 V
